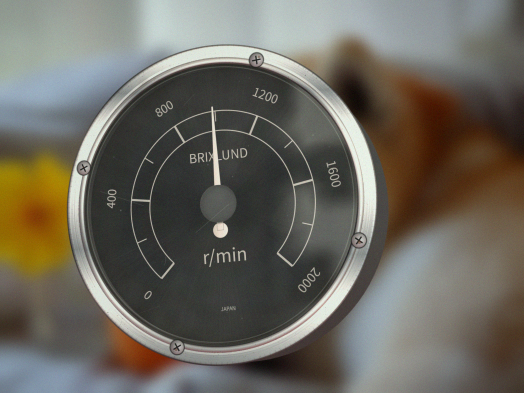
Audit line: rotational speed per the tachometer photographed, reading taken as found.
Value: 1000 rpm
